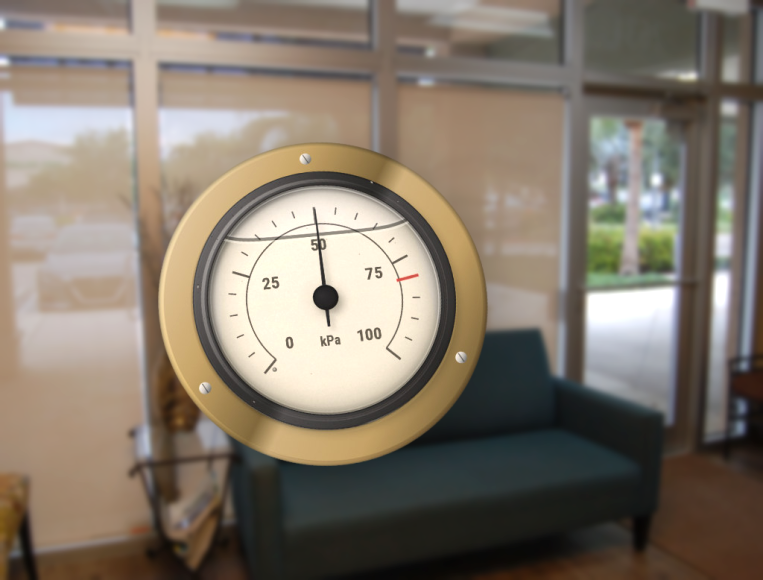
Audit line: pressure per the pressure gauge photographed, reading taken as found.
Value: 50 kPa
